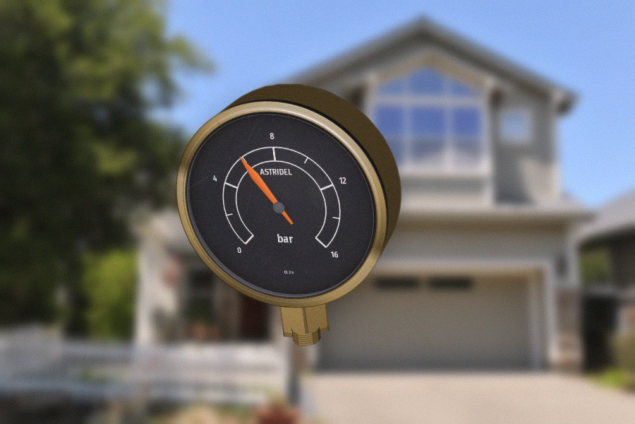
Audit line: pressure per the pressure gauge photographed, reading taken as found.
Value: 6 bar
